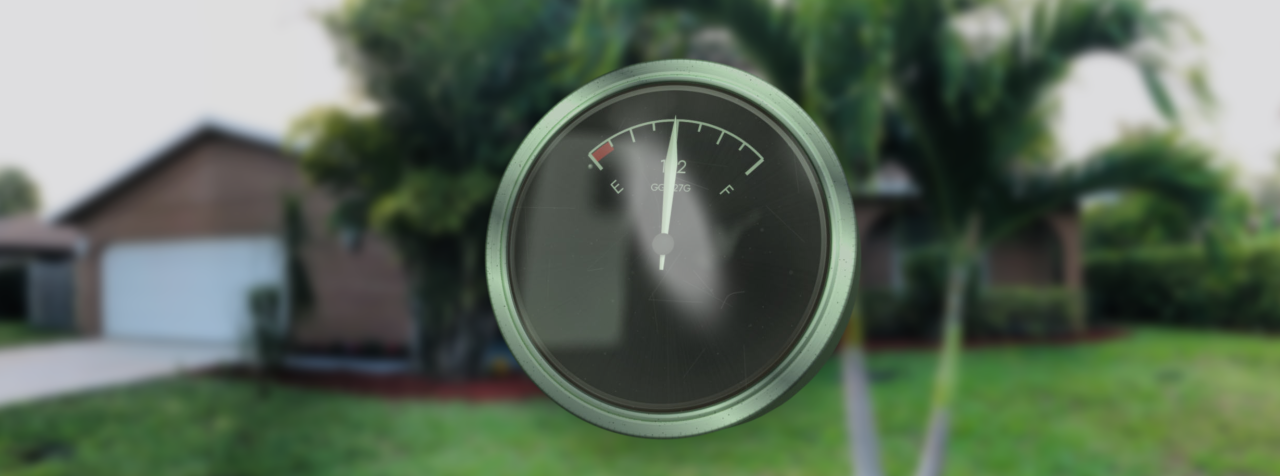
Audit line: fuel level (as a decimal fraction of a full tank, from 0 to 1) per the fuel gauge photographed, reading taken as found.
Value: 0.5
